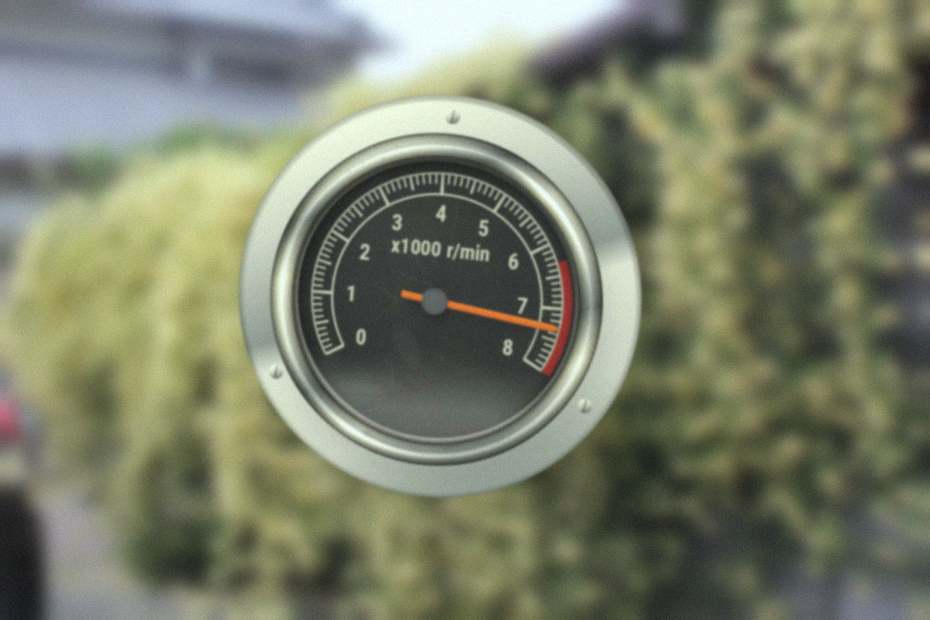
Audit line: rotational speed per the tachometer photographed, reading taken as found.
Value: 7300 rpm
